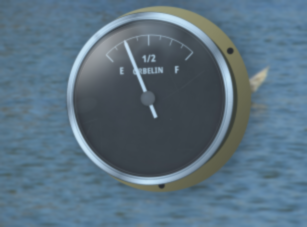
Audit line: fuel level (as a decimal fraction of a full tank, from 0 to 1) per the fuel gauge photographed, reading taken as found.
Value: 0.25
